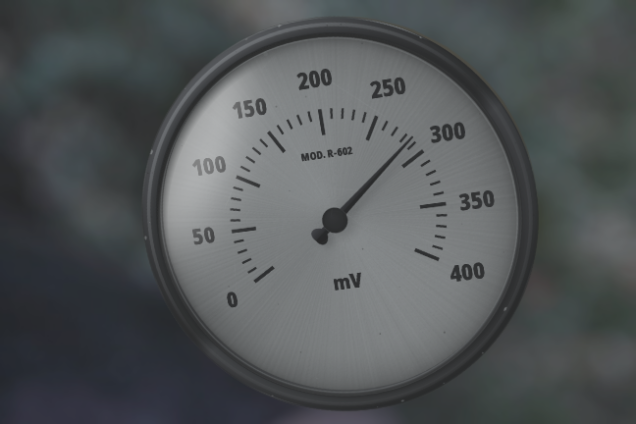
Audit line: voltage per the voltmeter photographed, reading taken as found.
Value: 285 mV
